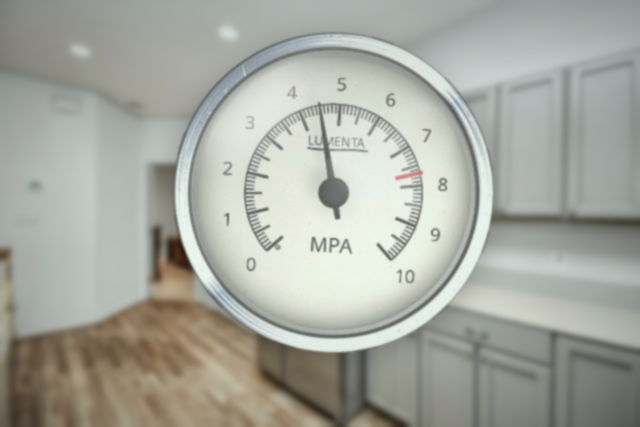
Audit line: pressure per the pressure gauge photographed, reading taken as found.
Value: 4.5 MPa
